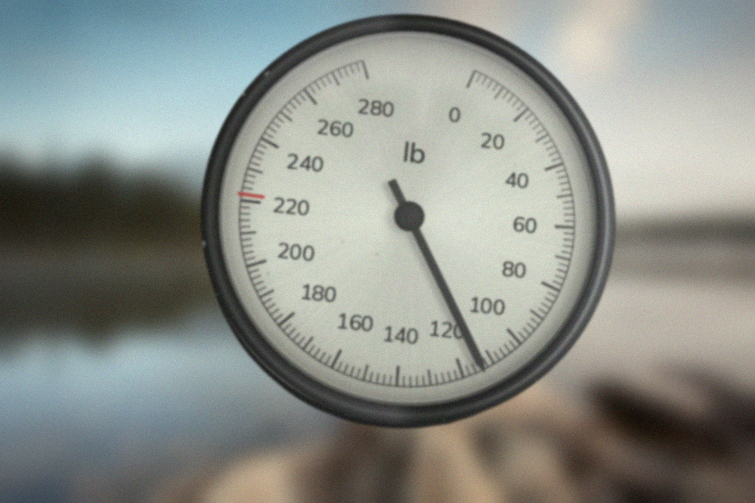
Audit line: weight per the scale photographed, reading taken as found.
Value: 114 lb
